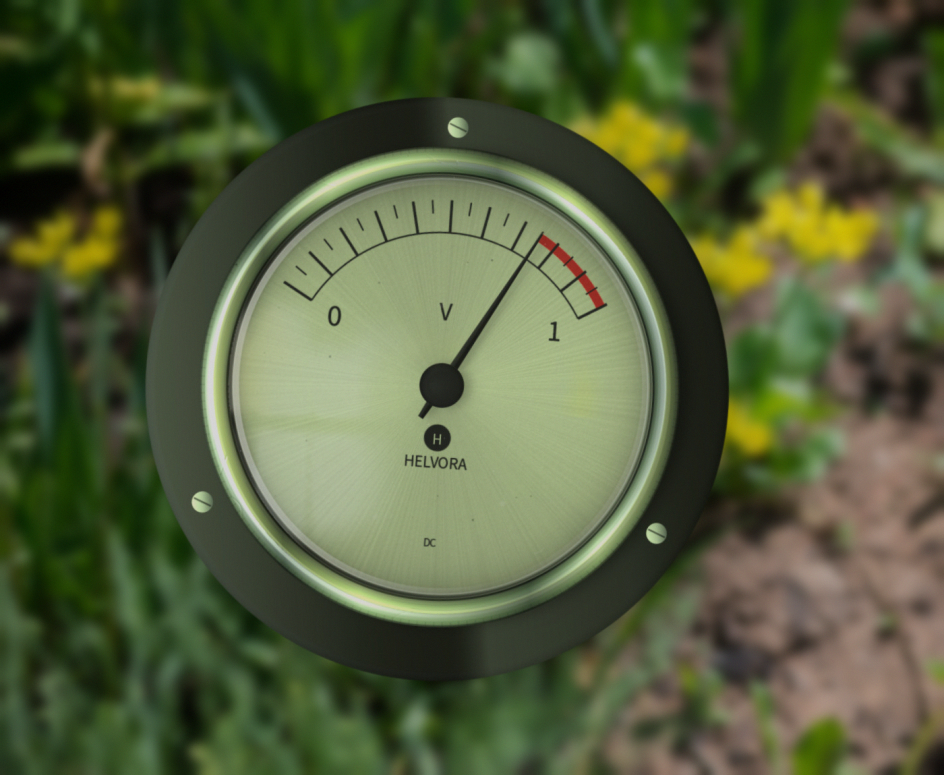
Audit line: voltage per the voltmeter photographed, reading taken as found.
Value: 0.75 V
